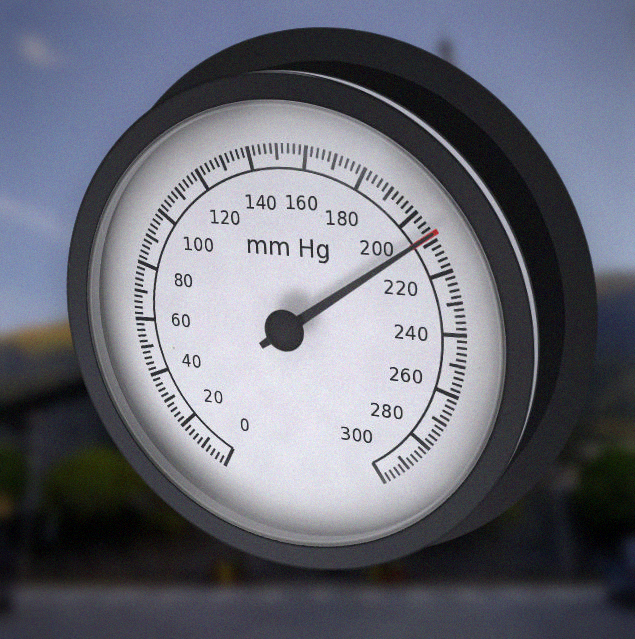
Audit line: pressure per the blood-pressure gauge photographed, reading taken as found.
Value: 208 mmHg
